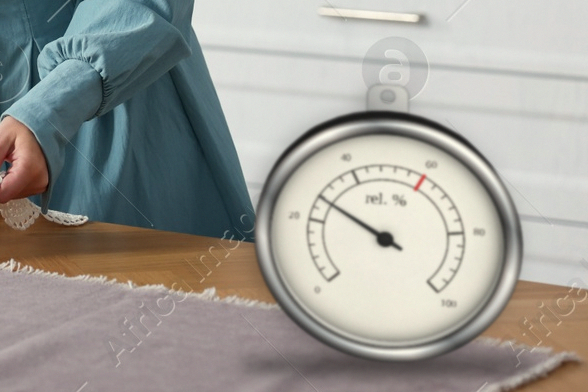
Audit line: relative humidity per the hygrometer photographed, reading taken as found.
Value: 28 %
